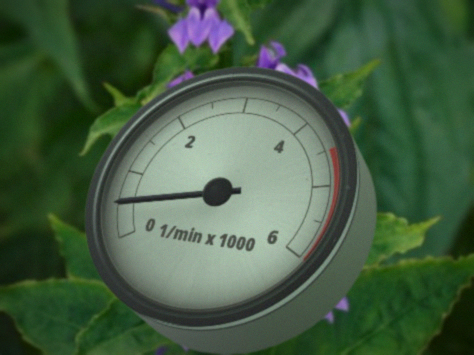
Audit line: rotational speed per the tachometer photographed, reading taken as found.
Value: 500 rpm
